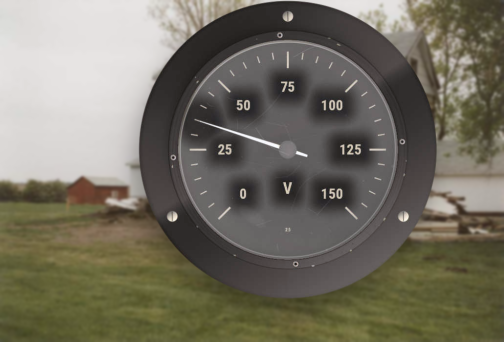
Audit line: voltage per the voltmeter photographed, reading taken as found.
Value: 35 V
